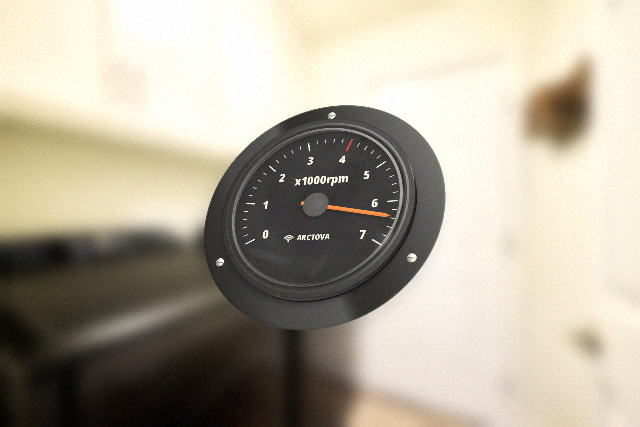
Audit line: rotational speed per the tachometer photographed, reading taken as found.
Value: 6400 rpm
